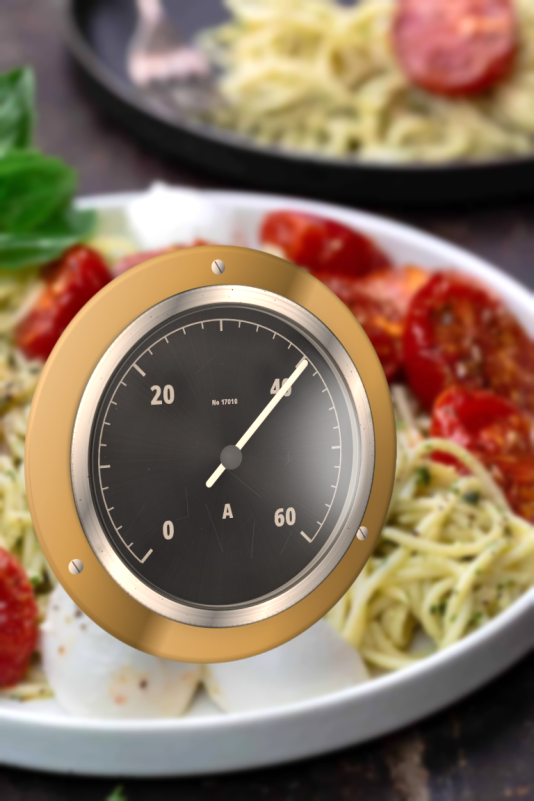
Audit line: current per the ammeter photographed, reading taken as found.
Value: 40 A
